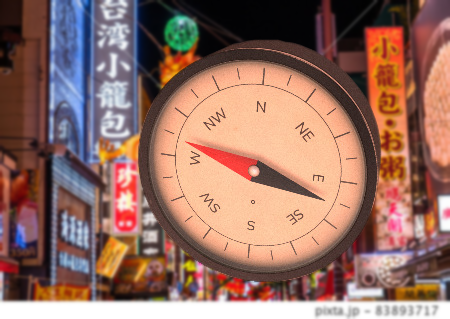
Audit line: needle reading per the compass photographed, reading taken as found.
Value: 285 °
